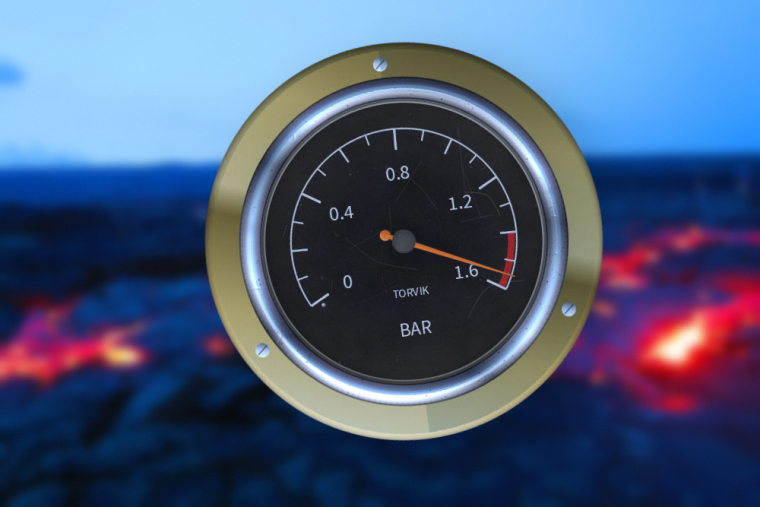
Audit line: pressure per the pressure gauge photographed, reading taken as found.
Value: 1.55 bar
